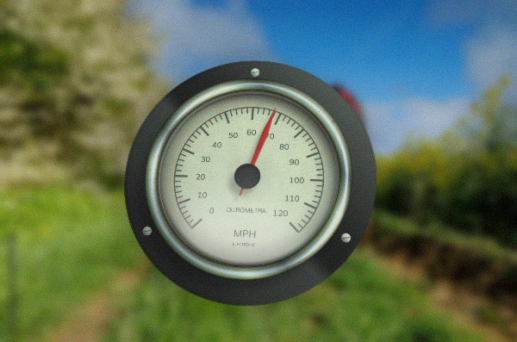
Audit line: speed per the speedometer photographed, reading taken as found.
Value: 68 mph
